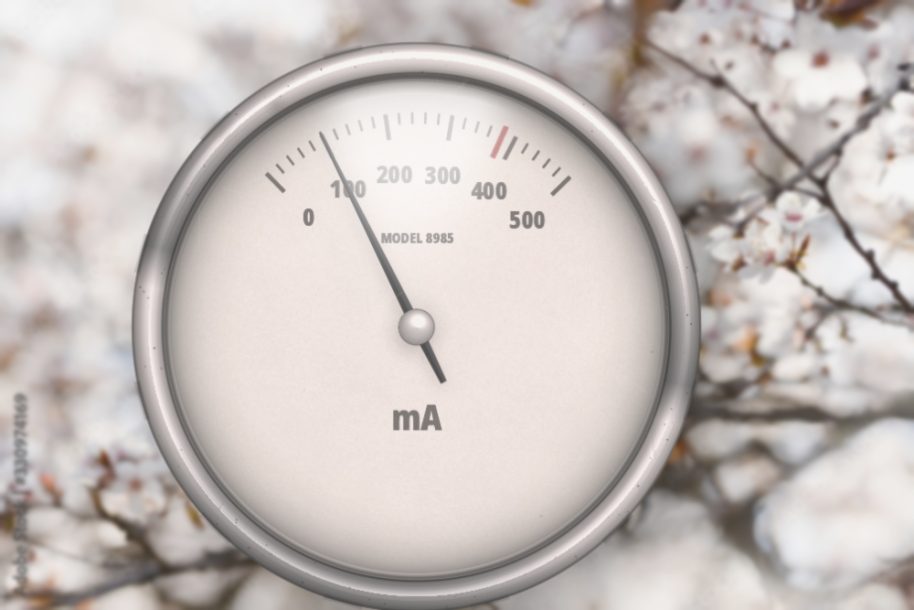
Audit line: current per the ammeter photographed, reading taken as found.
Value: 100 mA
